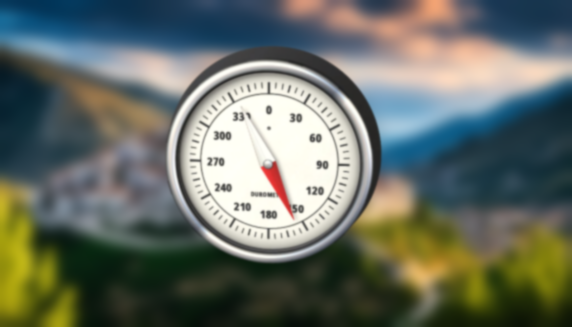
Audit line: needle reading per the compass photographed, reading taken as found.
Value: 155 °
